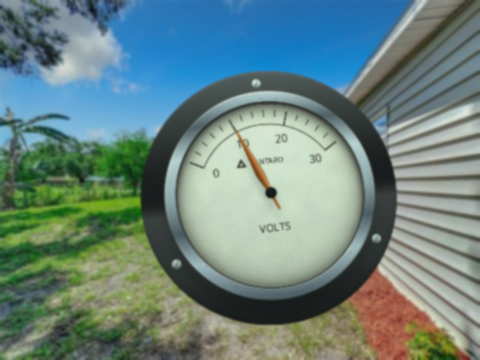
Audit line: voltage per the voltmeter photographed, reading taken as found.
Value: 10 V
